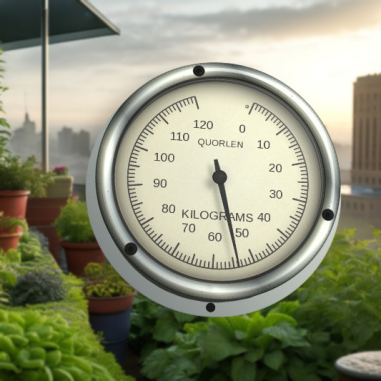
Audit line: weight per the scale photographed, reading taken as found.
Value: 54 kg
